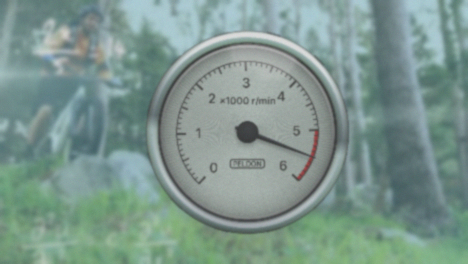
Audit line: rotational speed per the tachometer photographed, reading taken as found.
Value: 5500 rpm
